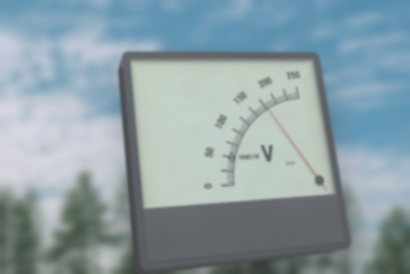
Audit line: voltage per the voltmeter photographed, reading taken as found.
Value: 175 V
